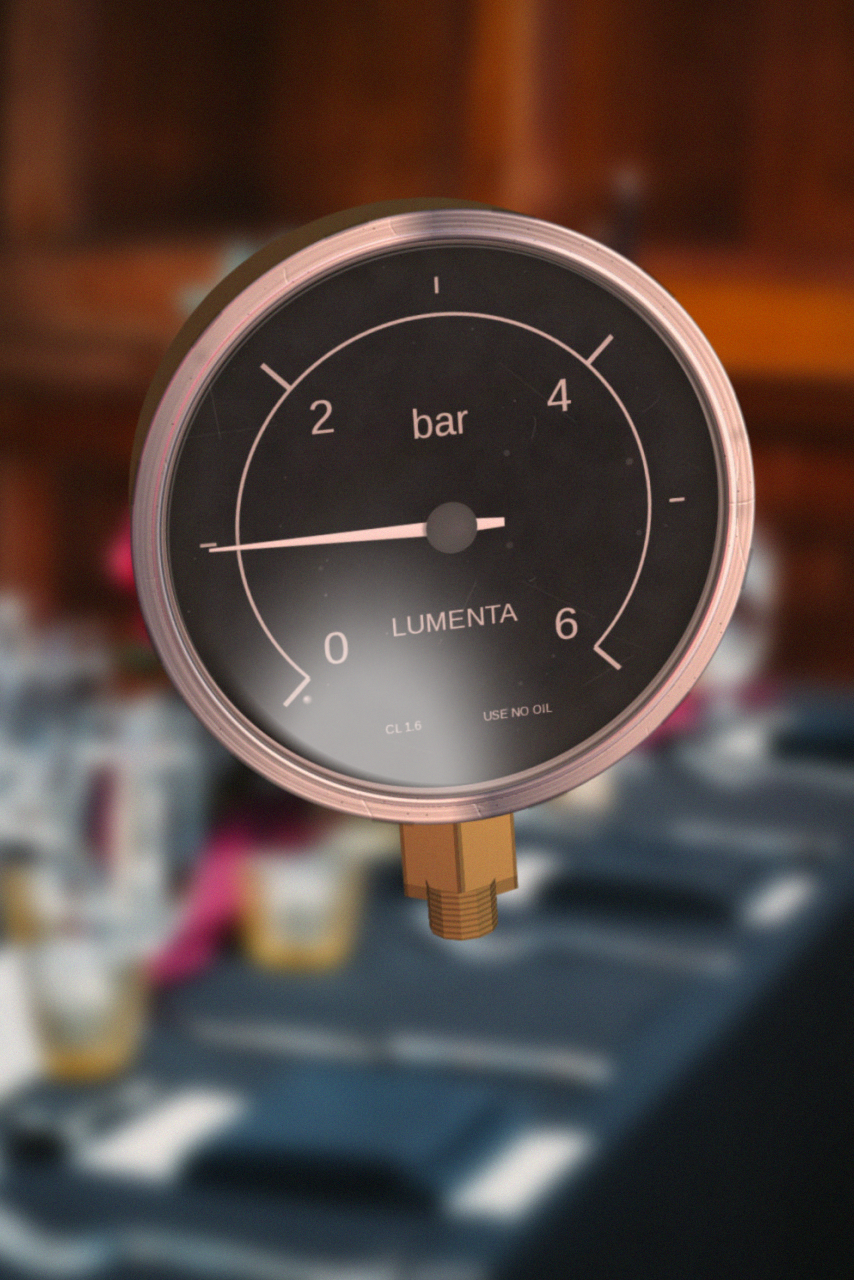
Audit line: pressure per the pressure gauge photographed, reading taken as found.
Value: 1 bar
